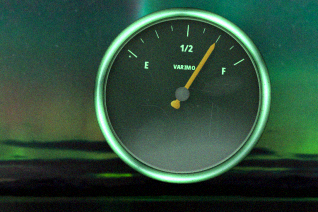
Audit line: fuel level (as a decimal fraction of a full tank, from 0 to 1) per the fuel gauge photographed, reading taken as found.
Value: 0.75
